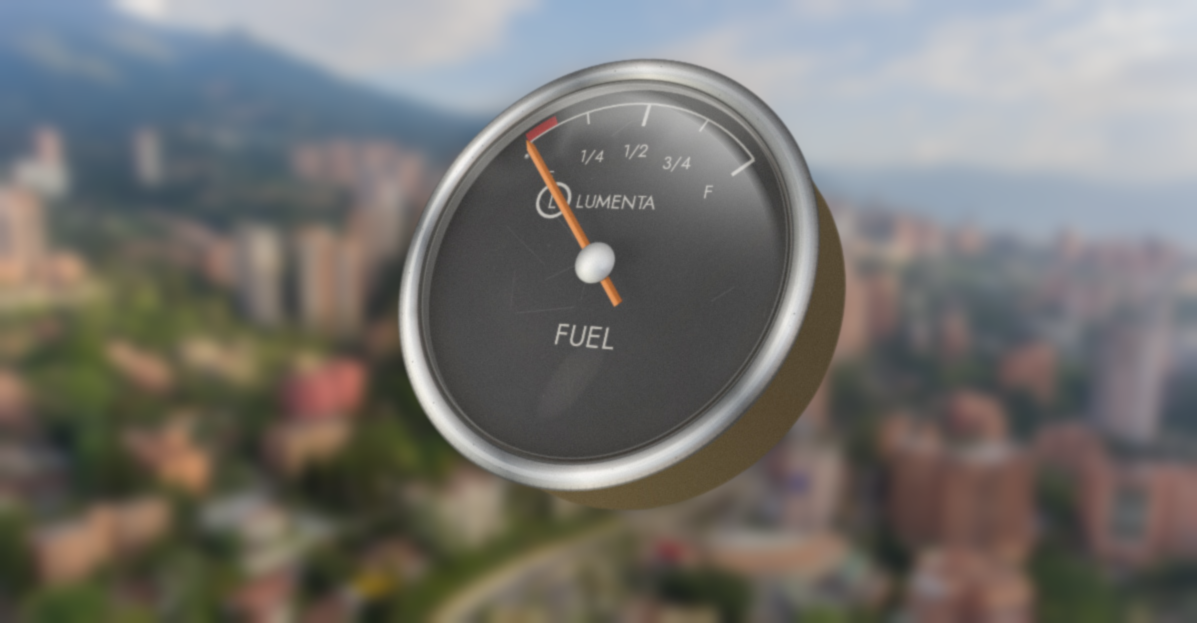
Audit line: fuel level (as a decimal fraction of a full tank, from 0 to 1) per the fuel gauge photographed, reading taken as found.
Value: 0
